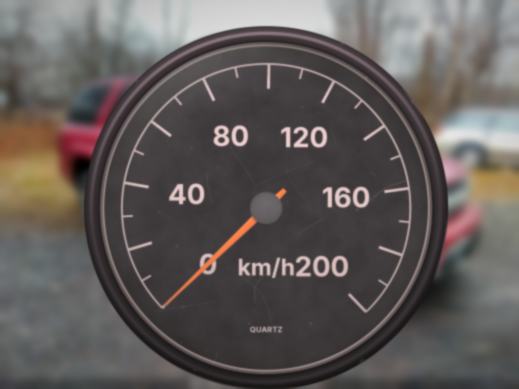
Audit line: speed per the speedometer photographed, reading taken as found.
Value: 0 km/h
